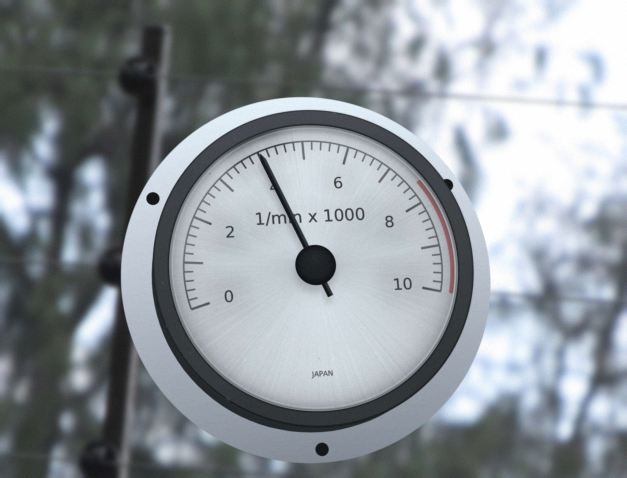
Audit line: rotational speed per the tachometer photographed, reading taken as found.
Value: 4000 rpm
